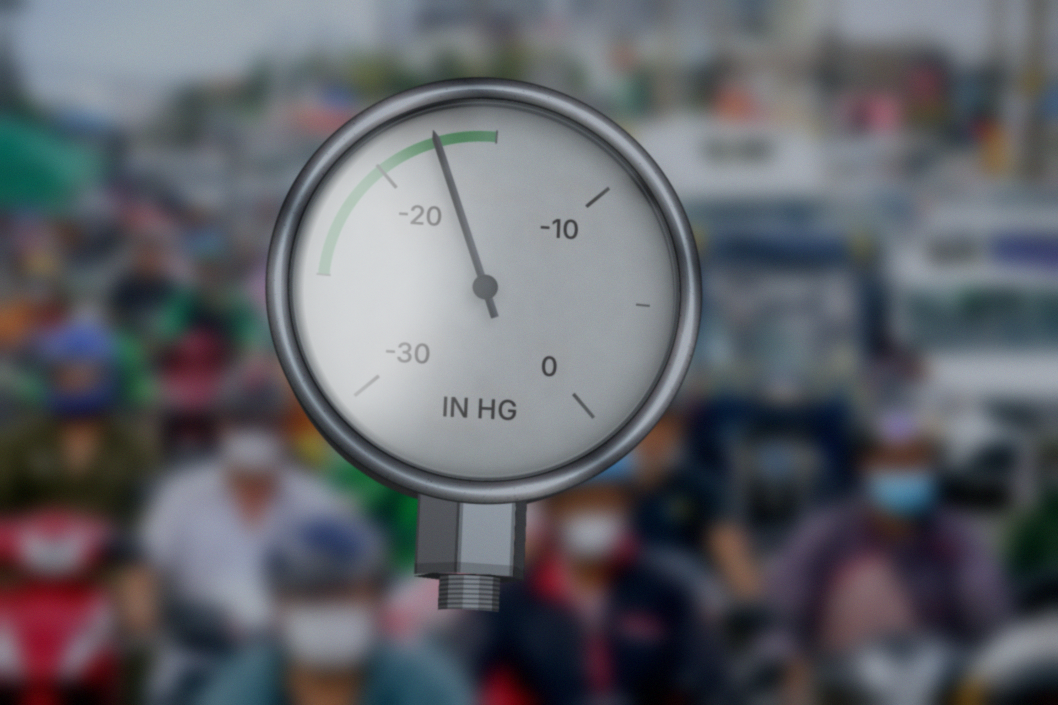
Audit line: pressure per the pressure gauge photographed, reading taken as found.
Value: -17.5 inHg
